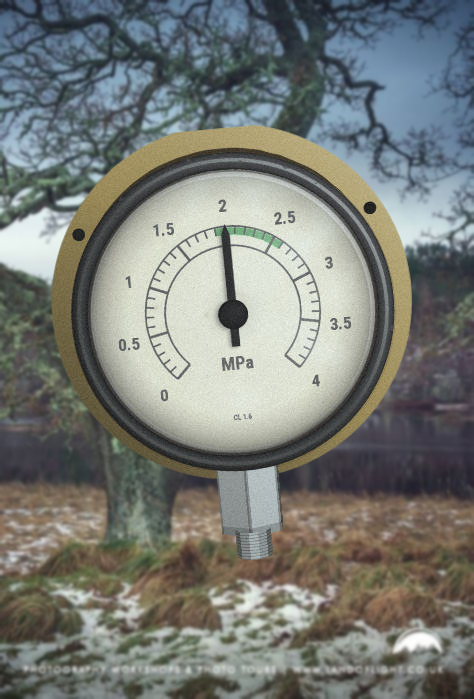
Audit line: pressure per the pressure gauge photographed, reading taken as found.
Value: 2 MPa
